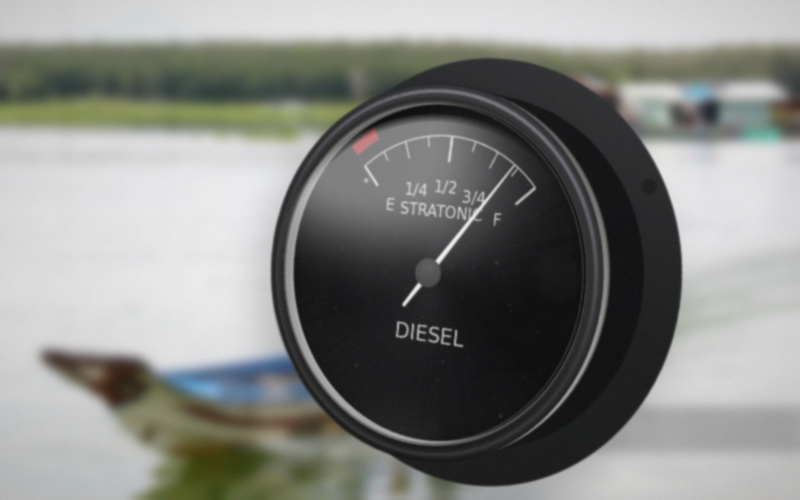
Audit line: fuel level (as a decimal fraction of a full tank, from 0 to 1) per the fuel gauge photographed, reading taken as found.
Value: 0.875
